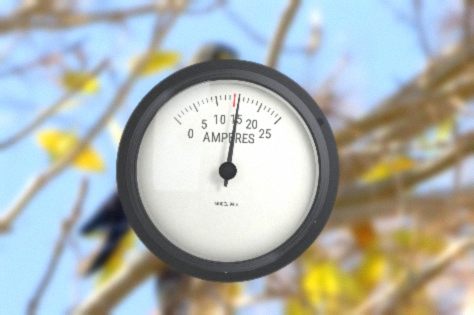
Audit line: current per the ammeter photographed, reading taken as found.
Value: 15 A
